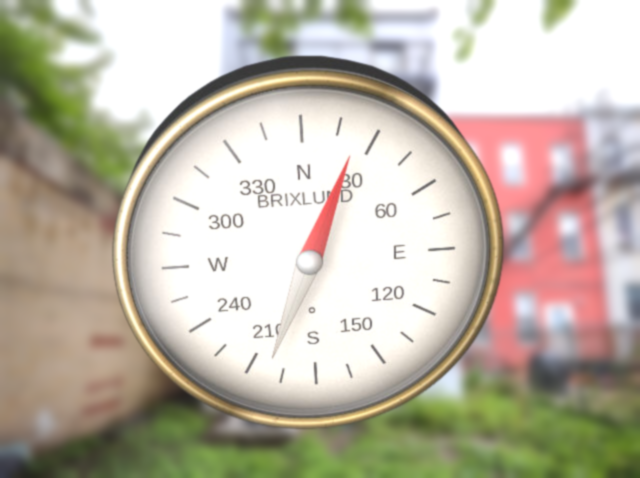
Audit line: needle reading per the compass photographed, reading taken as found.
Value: 22.5 °
